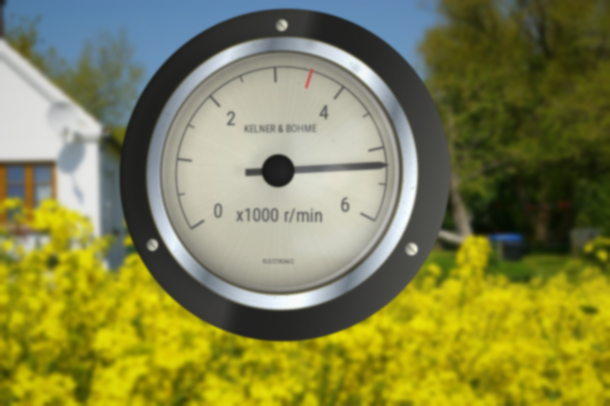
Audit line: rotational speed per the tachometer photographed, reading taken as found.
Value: 5250 rpm
